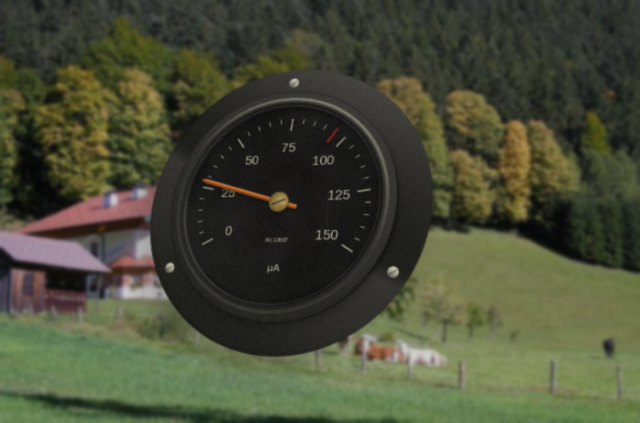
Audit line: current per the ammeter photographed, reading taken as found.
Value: 27.5 µA
